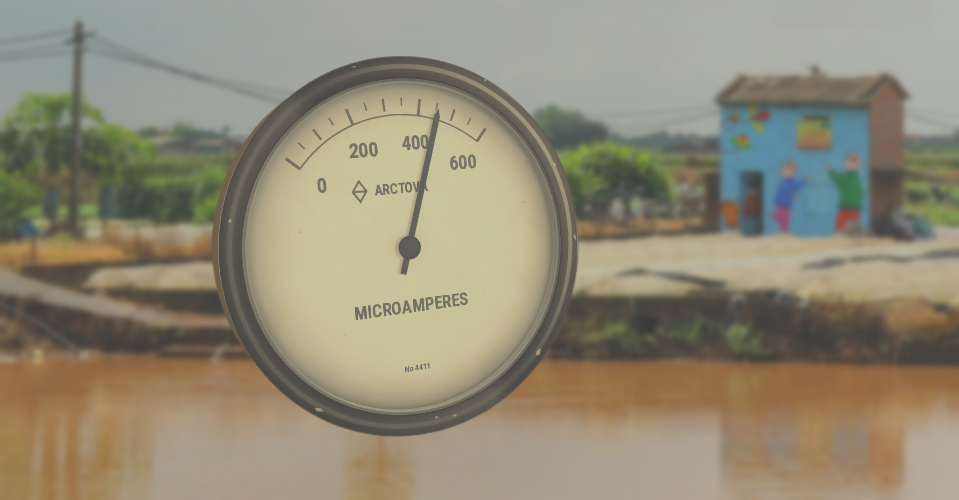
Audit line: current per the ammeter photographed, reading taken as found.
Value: 450 µA
